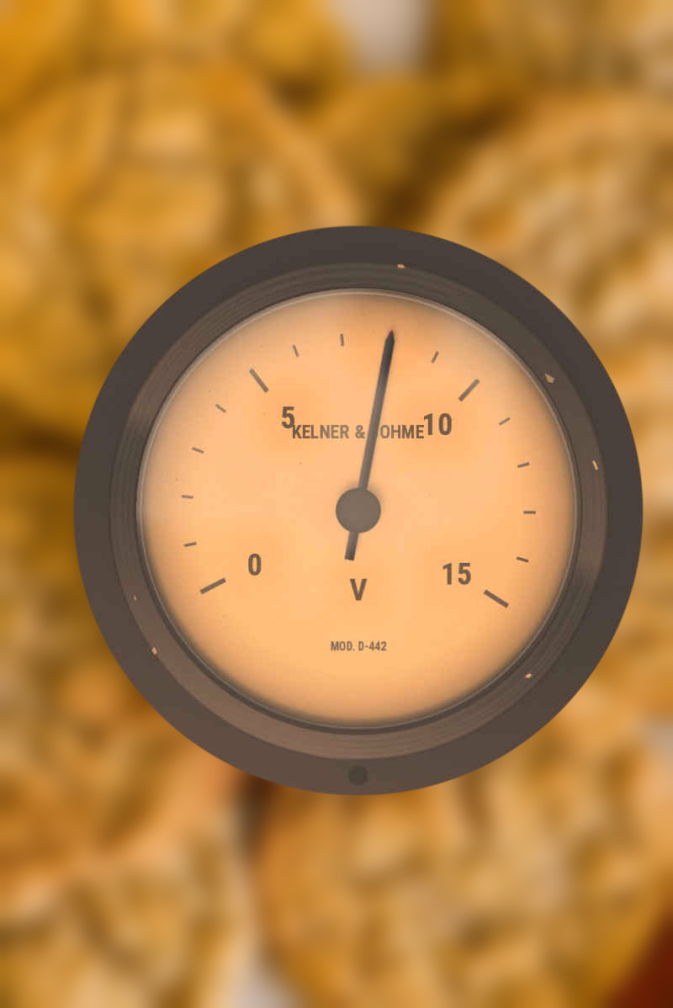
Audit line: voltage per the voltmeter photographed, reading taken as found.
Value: 8 V
